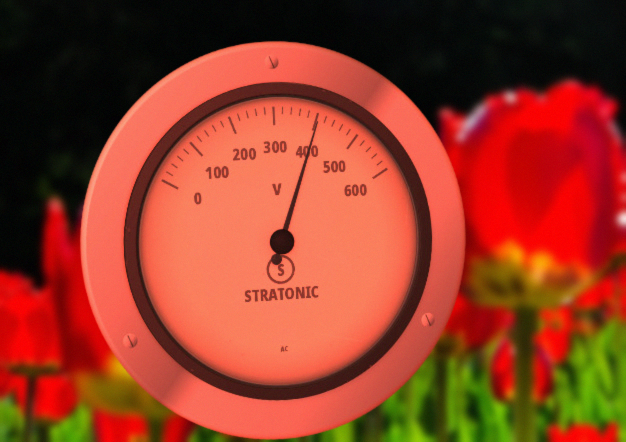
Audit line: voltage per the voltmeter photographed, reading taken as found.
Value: 400 V
